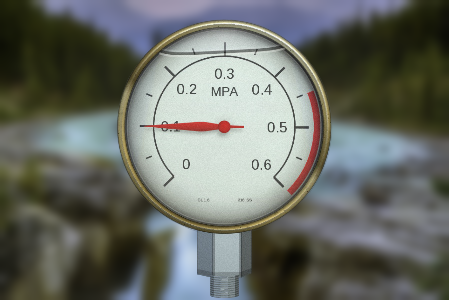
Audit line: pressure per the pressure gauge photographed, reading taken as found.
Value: 0.1 MPa
